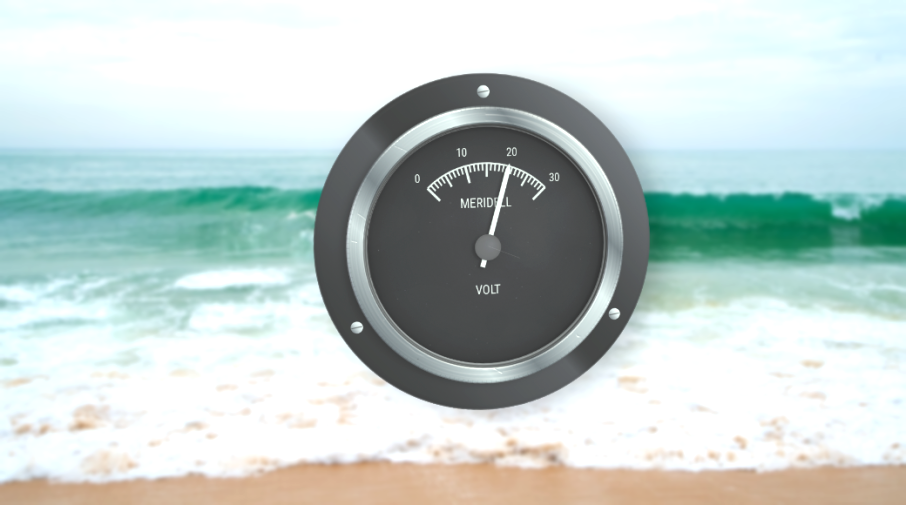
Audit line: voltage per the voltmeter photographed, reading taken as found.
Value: 20 V
